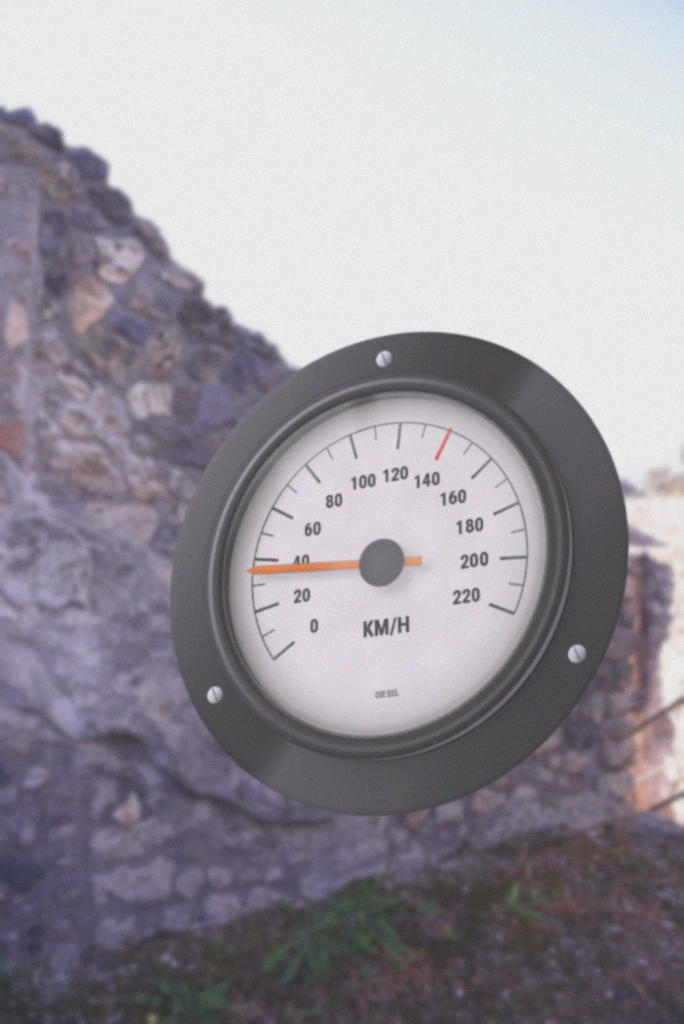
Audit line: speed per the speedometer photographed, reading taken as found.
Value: 35 km/h
